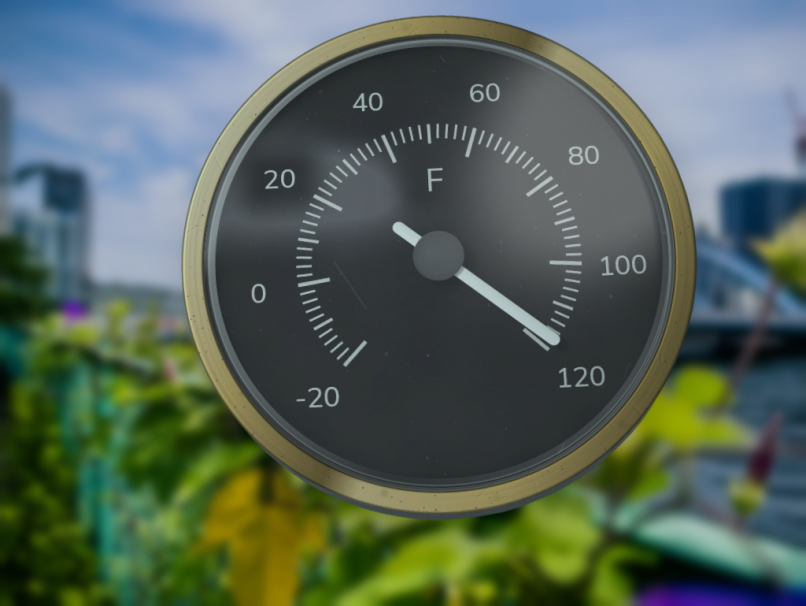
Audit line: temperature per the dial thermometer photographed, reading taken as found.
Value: 118 °F
